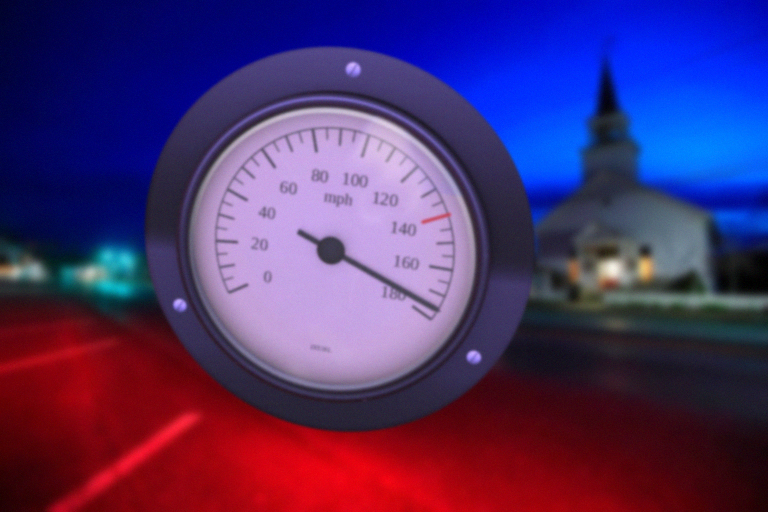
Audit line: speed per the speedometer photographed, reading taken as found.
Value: 175 mph
